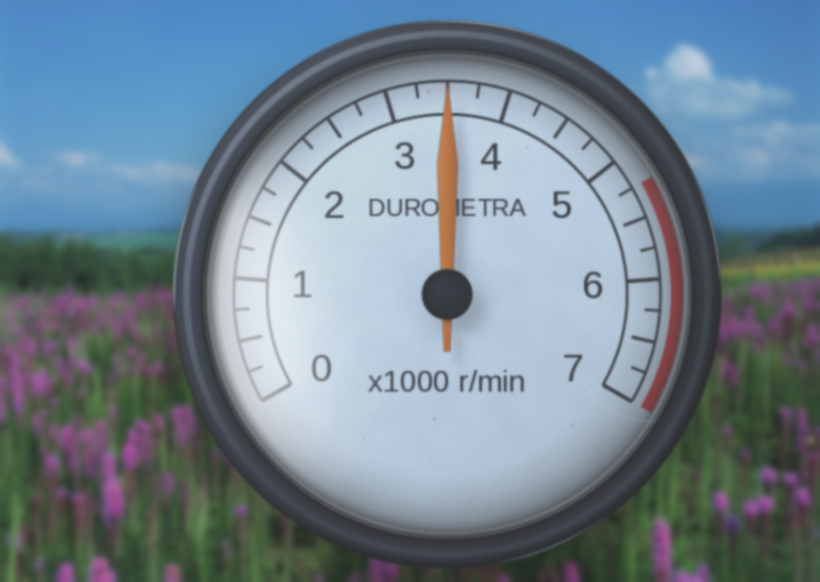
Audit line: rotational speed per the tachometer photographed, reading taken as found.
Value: 3500 rpm
